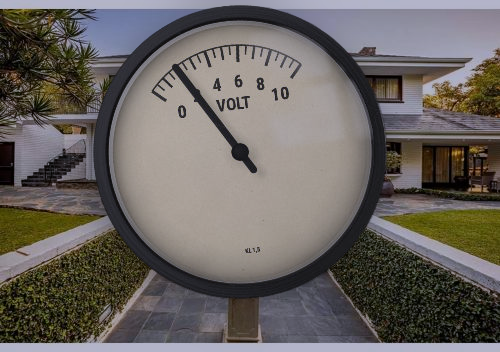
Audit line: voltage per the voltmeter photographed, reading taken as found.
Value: 2 V
